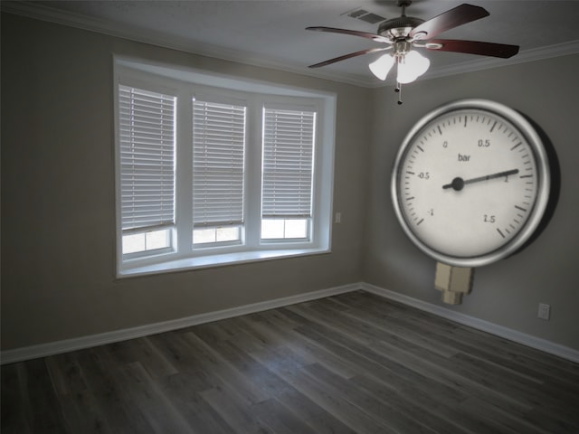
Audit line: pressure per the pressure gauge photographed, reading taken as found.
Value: 0.95 bar
